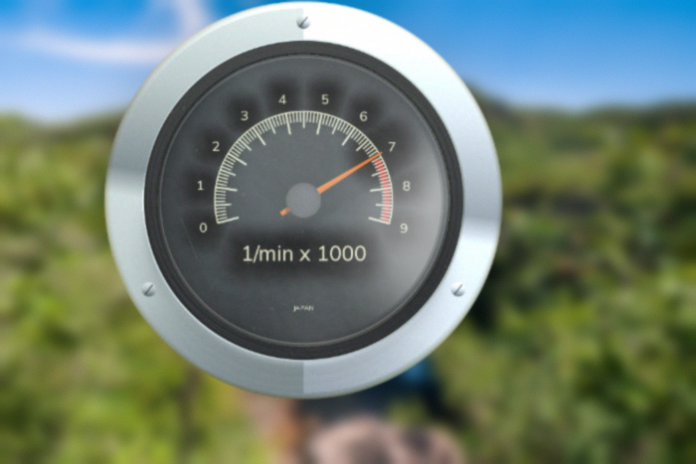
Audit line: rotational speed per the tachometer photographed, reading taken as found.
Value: 7000 rpm
